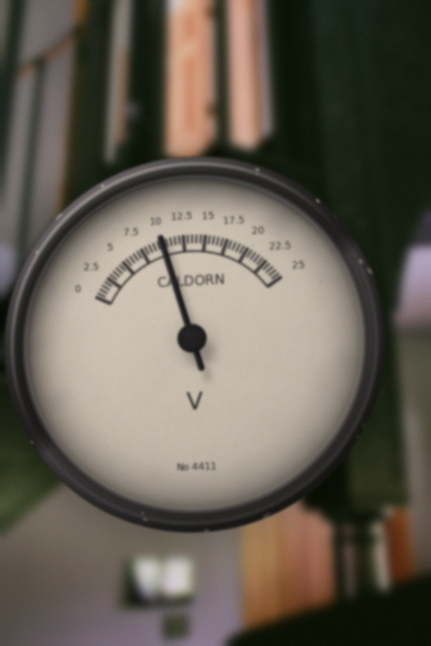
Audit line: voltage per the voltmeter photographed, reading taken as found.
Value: 10 V
